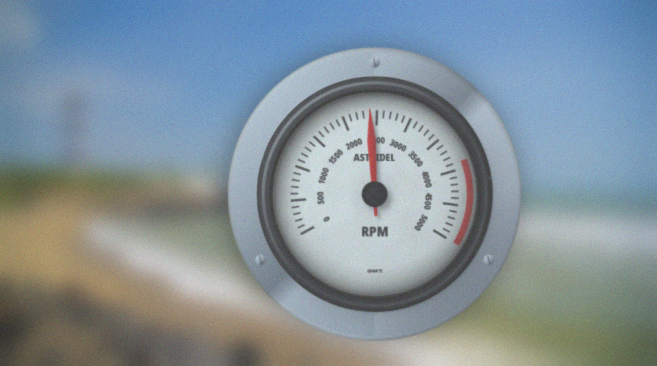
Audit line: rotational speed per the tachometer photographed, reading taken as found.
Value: 2400 rpm
